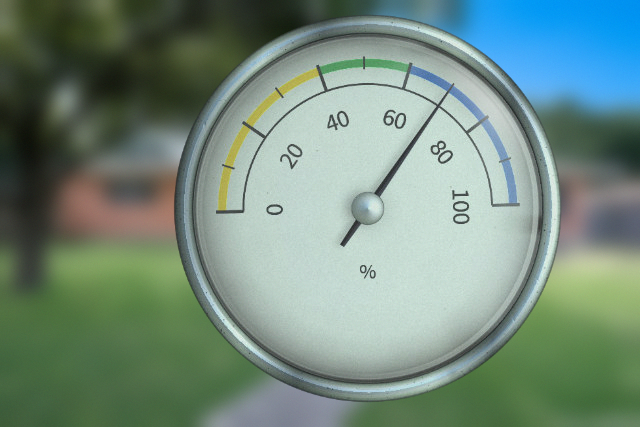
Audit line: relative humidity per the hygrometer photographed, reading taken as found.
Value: 70 %
